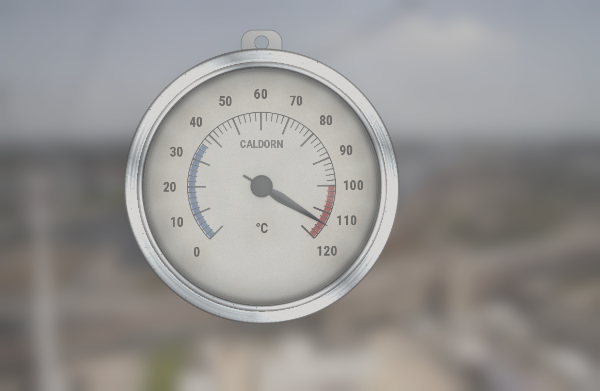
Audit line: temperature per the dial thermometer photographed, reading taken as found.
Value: 114 °C
